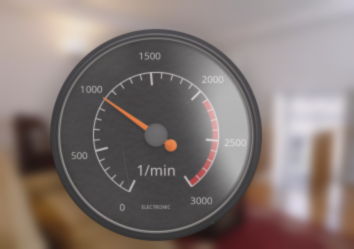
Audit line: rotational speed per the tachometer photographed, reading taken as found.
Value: 1000 rpm
